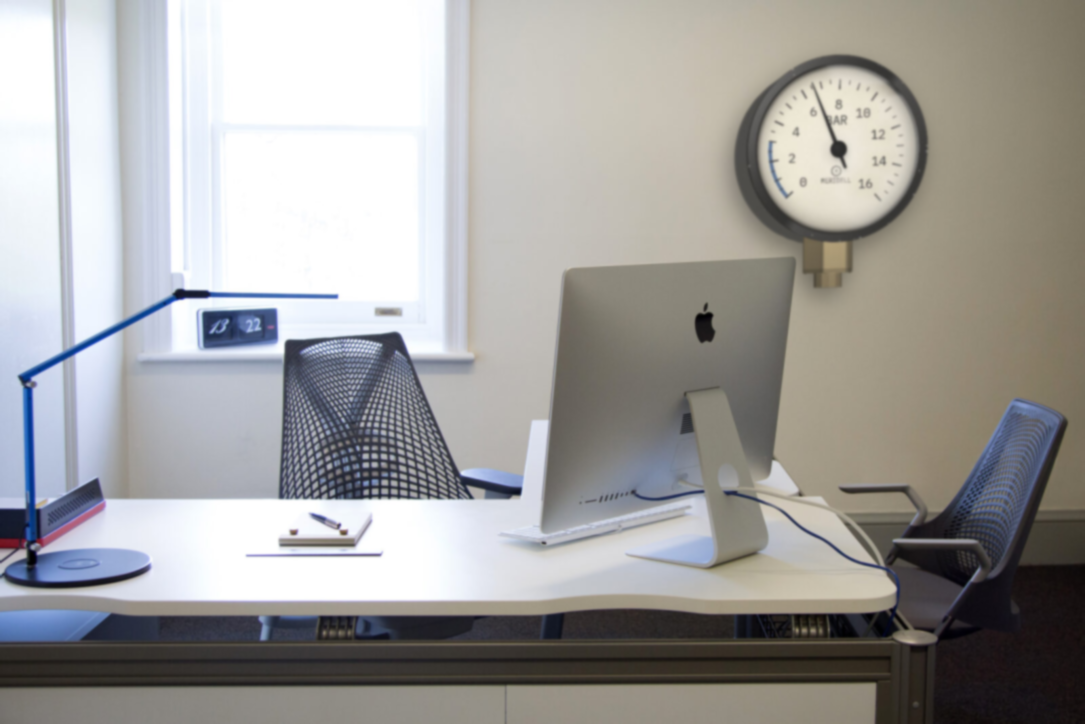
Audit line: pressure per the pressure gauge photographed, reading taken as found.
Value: 6.5 bar
